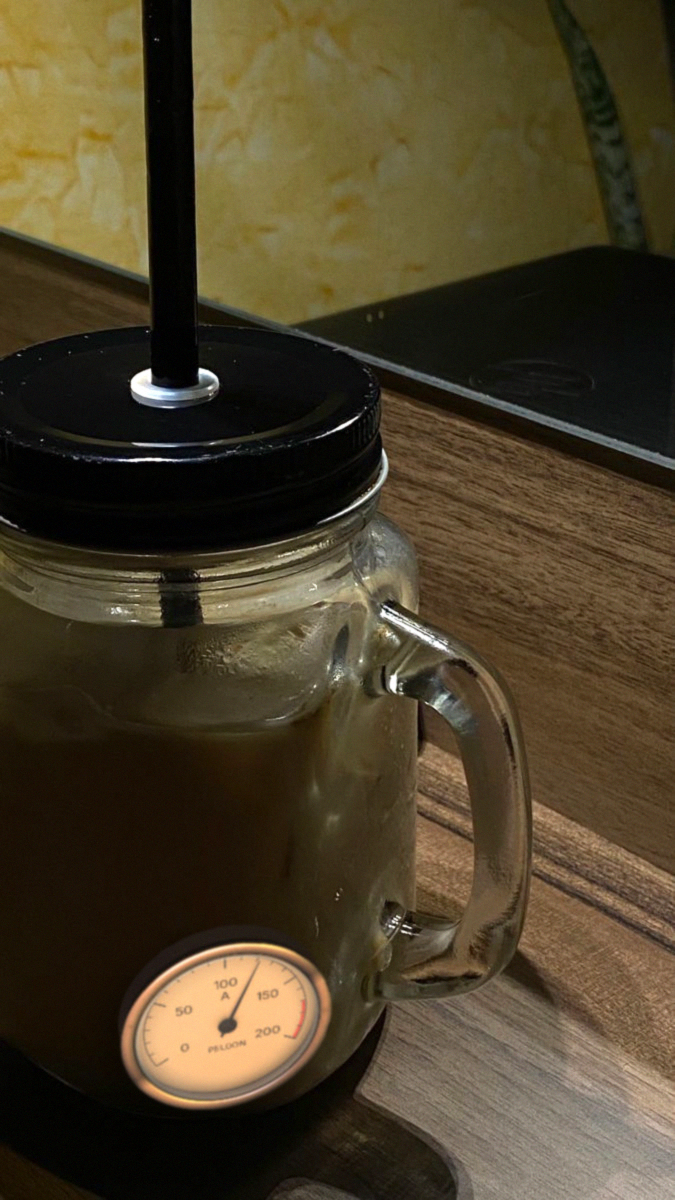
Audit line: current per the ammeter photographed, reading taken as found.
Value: 120 A
